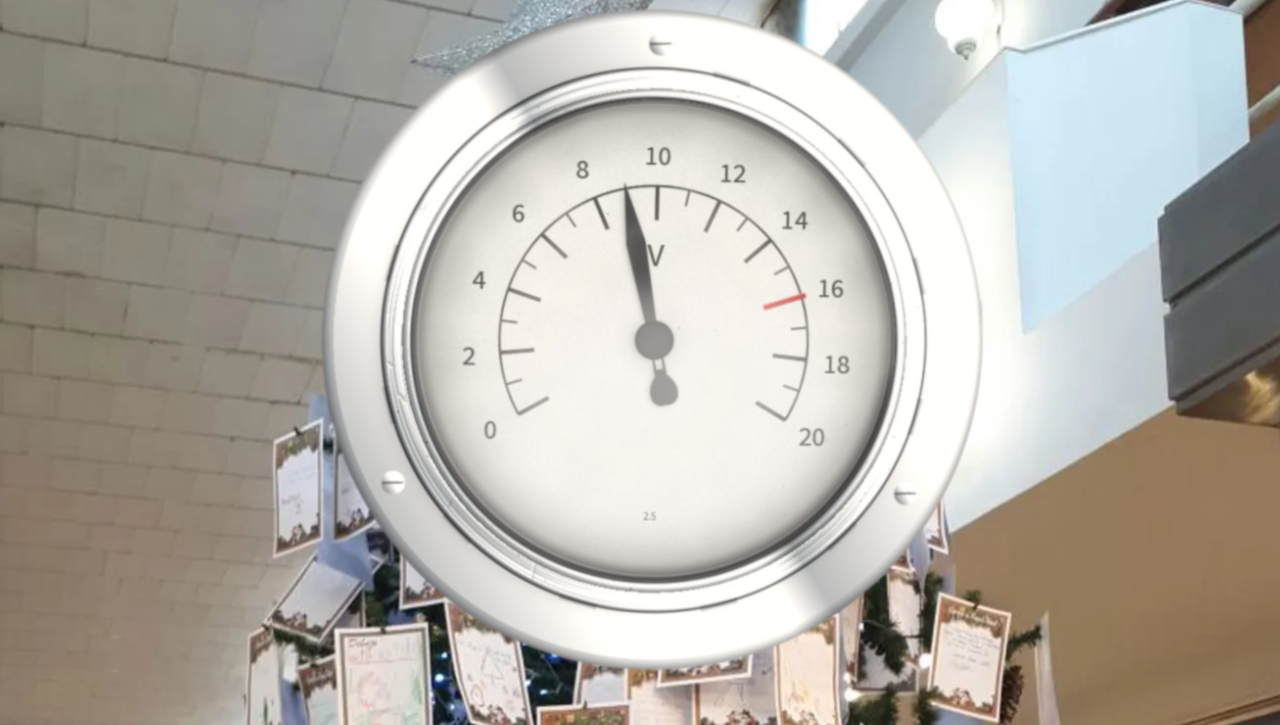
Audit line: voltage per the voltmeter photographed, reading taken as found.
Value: 9 V
